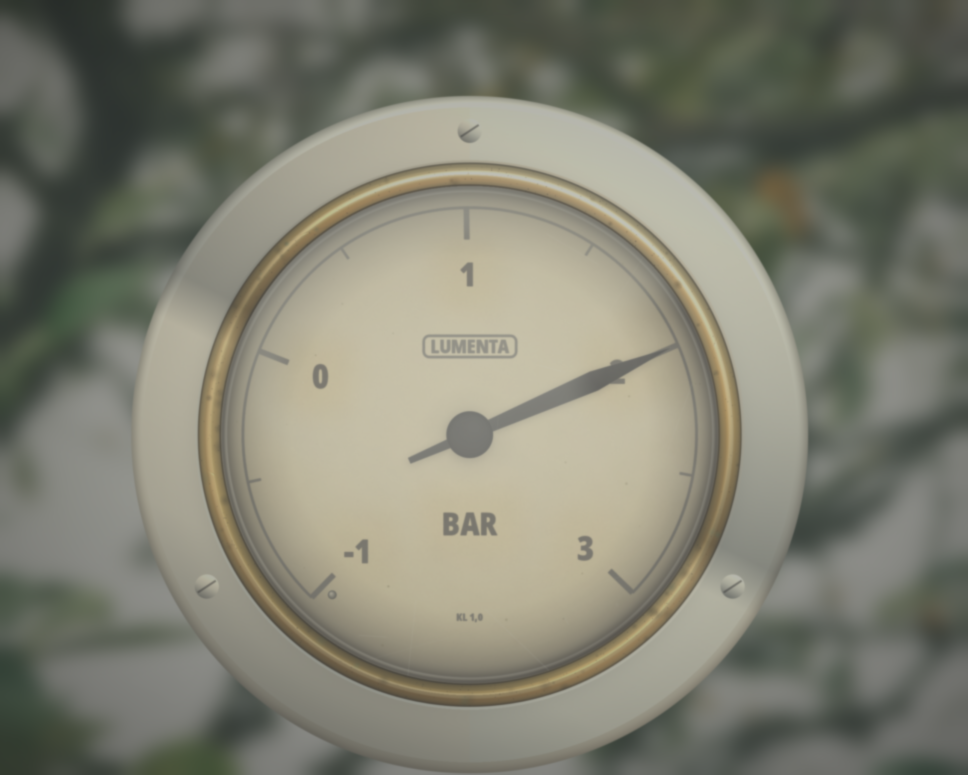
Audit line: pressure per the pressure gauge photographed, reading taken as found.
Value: 2 bar
